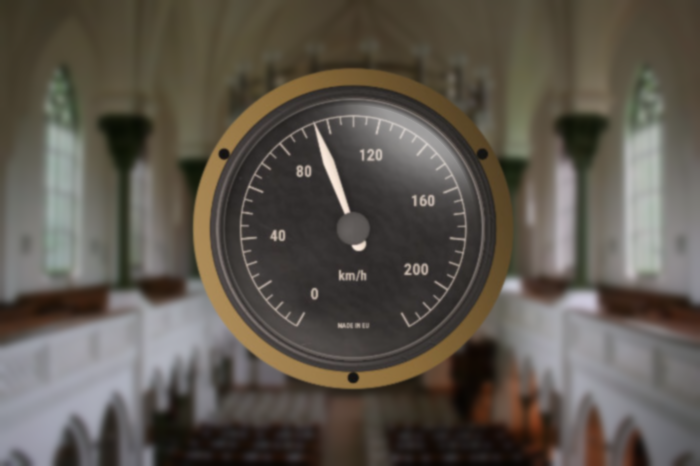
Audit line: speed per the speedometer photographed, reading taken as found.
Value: 95 km/h
